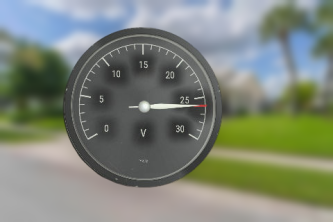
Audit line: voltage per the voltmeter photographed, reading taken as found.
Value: 26 V
